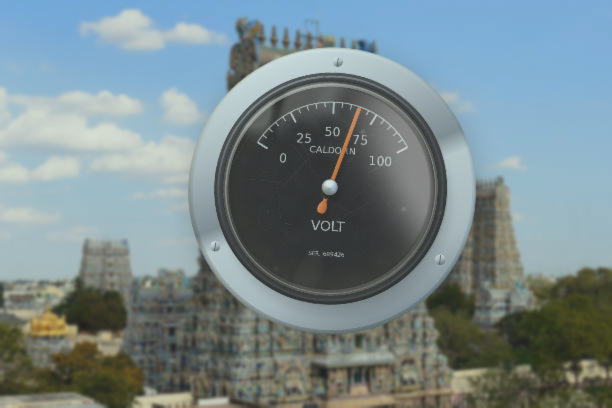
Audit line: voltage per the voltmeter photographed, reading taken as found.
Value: 65 V
